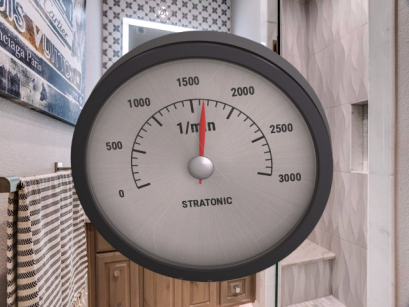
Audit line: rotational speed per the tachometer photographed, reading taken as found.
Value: 1650 rpm
